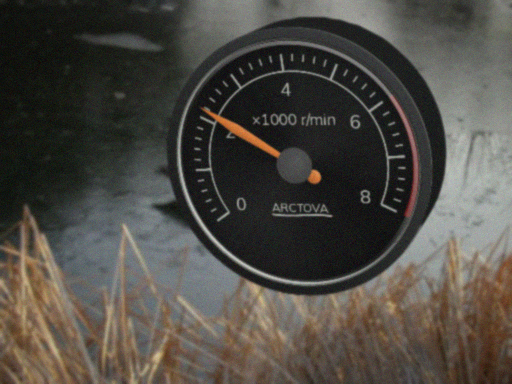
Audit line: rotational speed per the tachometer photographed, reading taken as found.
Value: 2200 rpm
